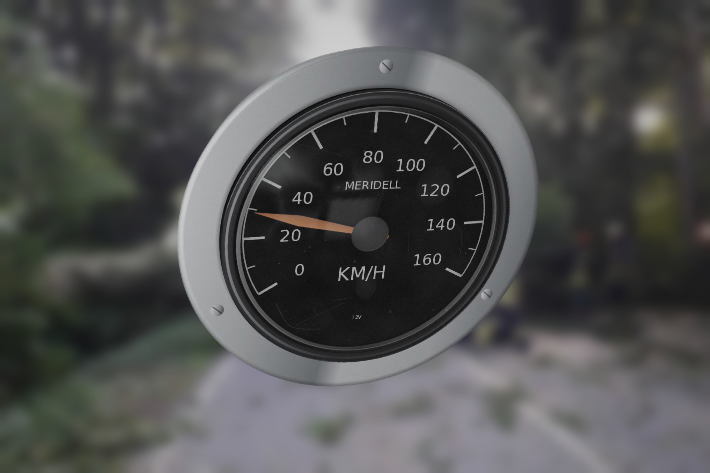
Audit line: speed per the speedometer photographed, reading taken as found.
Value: 30 km/h
